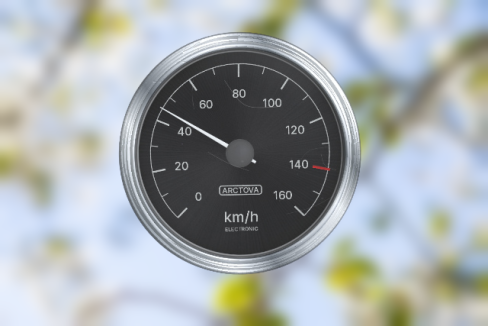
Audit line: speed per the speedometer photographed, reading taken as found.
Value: 45 km/h
